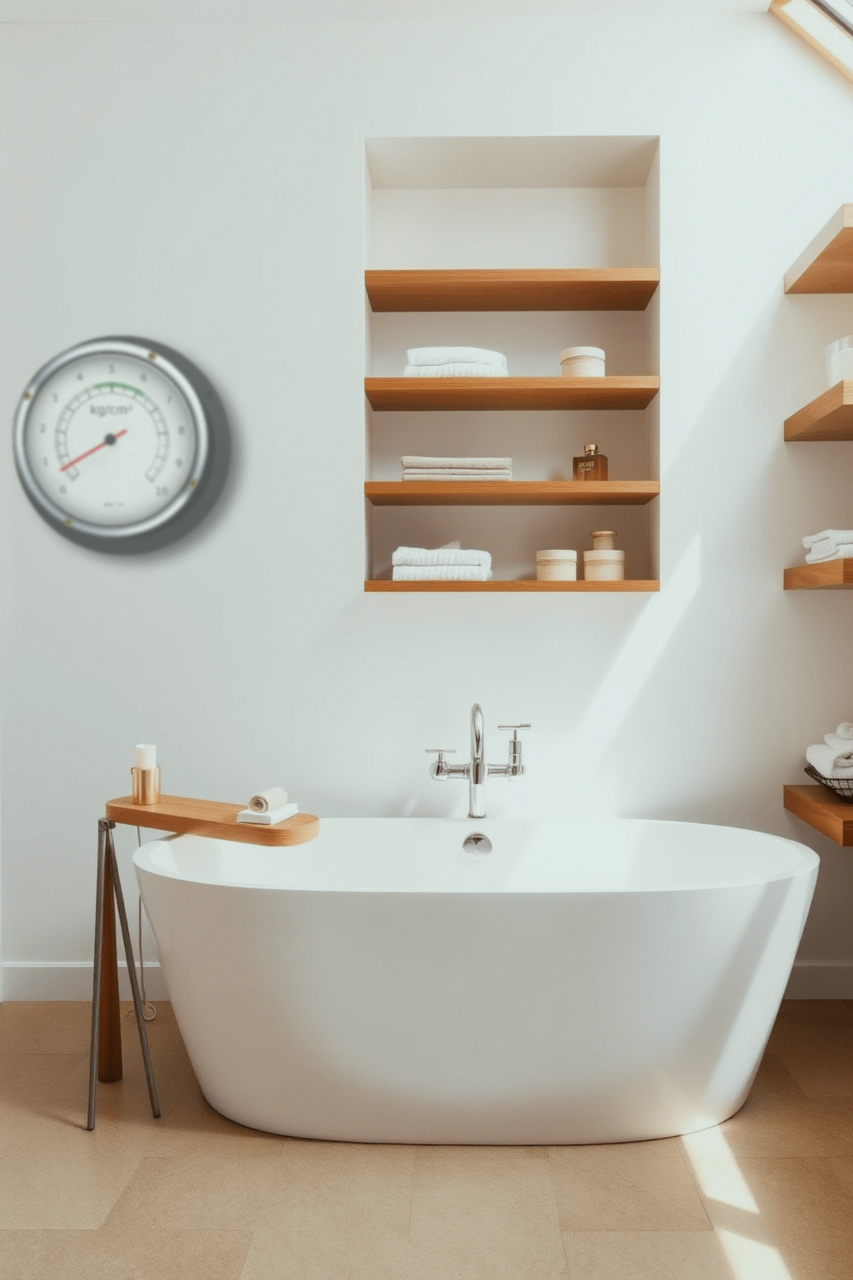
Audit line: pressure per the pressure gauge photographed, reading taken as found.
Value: 0.5 kg/cm²
